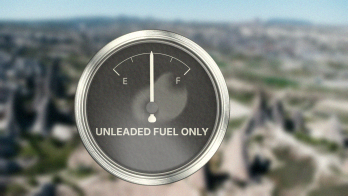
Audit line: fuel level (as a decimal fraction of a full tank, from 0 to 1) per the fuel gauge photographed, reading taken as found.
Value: 0.5
